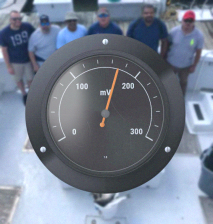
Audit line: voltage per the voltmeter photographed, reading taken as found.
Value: 170 mV
